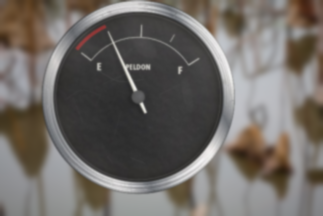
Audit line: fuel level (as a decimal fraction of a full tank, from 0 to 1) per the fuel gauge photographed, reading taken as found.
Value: 0.25
